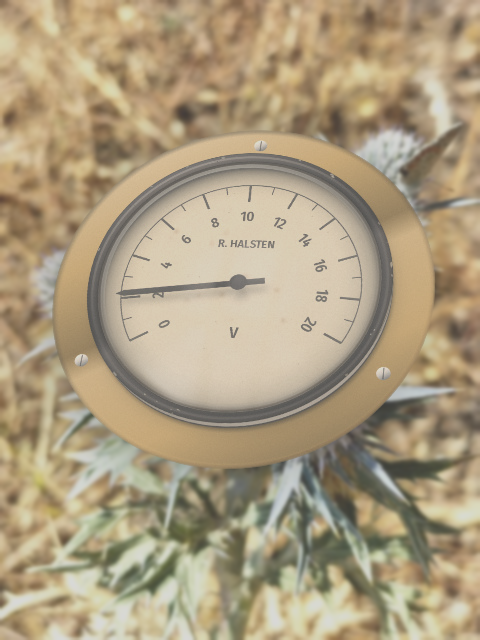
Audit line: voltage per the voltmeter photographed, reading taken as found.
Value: 2 V
